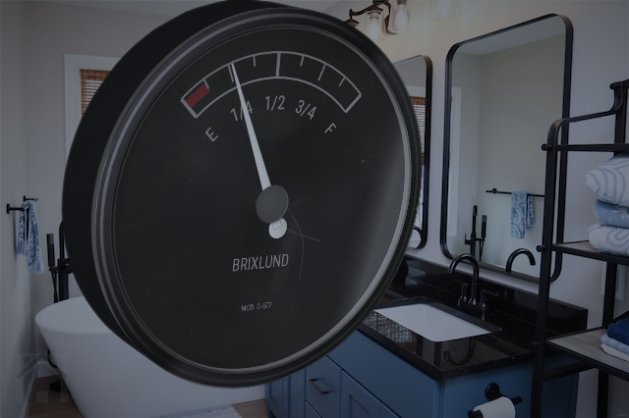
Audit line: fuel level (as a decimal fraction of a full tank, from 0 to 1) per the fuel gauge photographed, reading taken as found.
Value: 0.25
